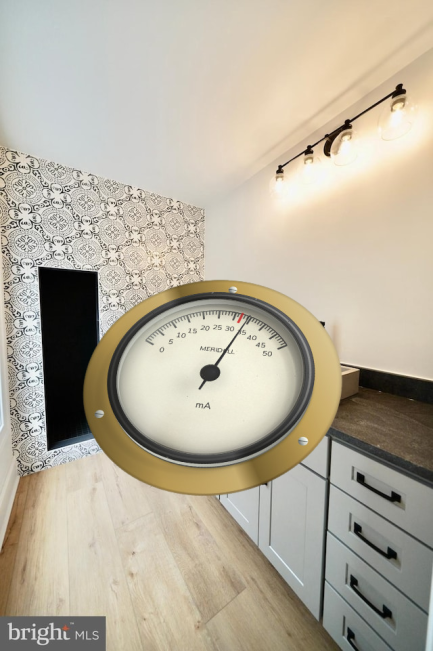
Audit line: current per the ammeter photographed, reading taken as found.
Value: 35 mA
